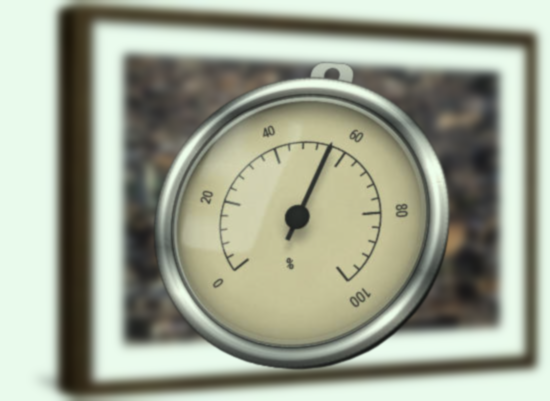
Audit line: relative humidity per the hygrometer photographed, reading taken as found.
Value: 56 %
